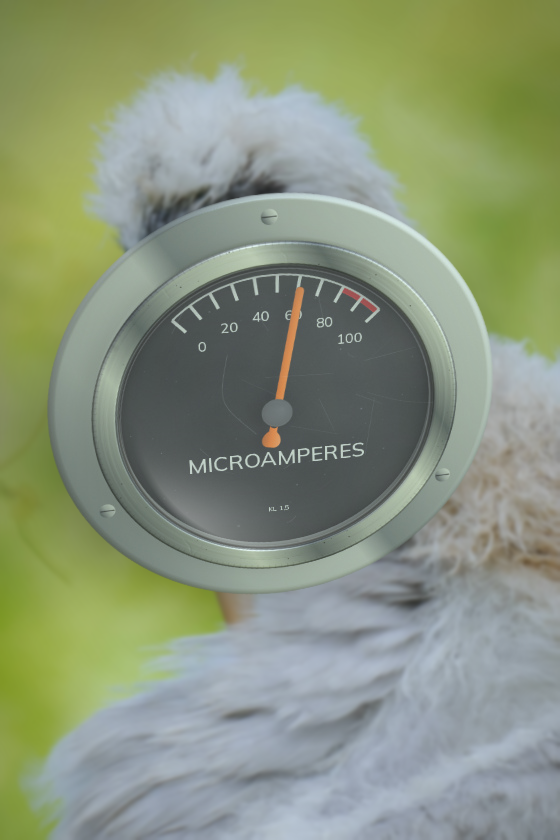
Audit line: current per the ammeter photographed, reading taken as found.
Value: 60 µA
